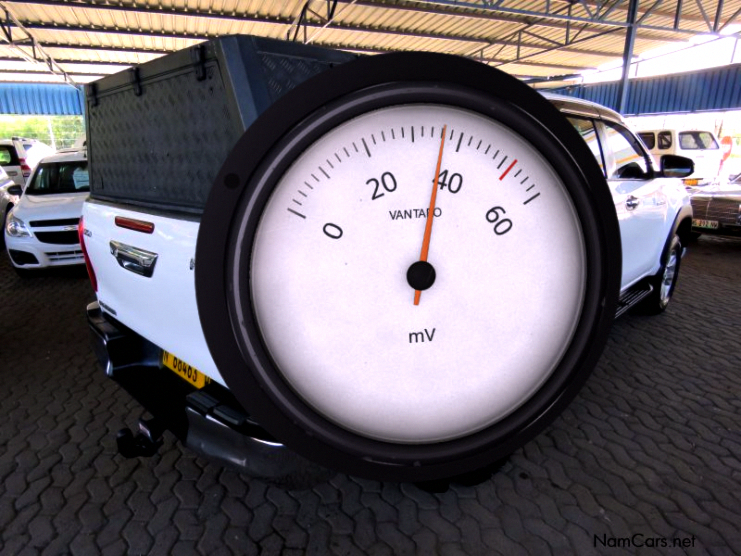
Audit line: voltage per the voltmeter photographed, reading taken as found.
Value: 36 mV
